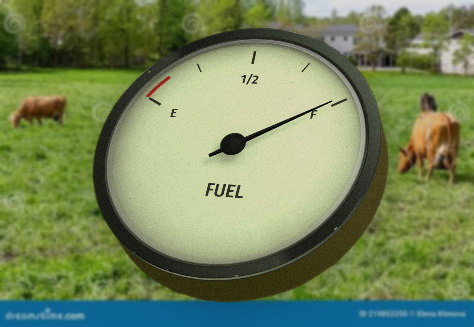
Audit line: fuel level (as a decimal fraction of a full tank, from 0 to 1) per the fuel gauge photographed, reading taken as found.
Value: 1
